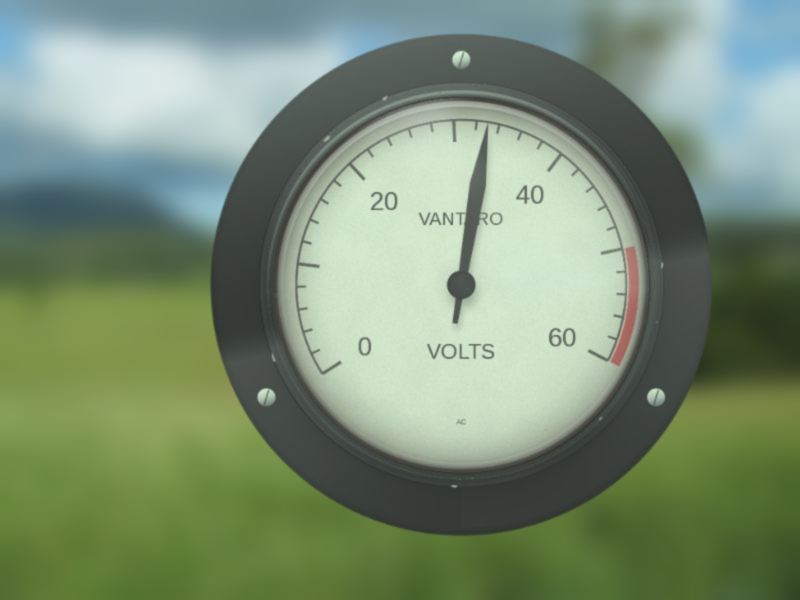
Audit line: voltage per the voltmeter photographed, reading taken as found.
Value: 33 V
